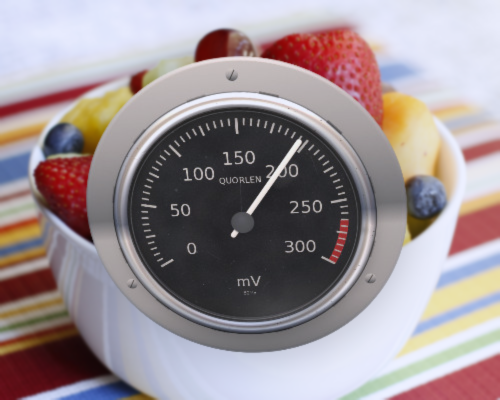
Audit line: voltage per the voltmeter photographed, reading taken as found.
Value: 195 mV
